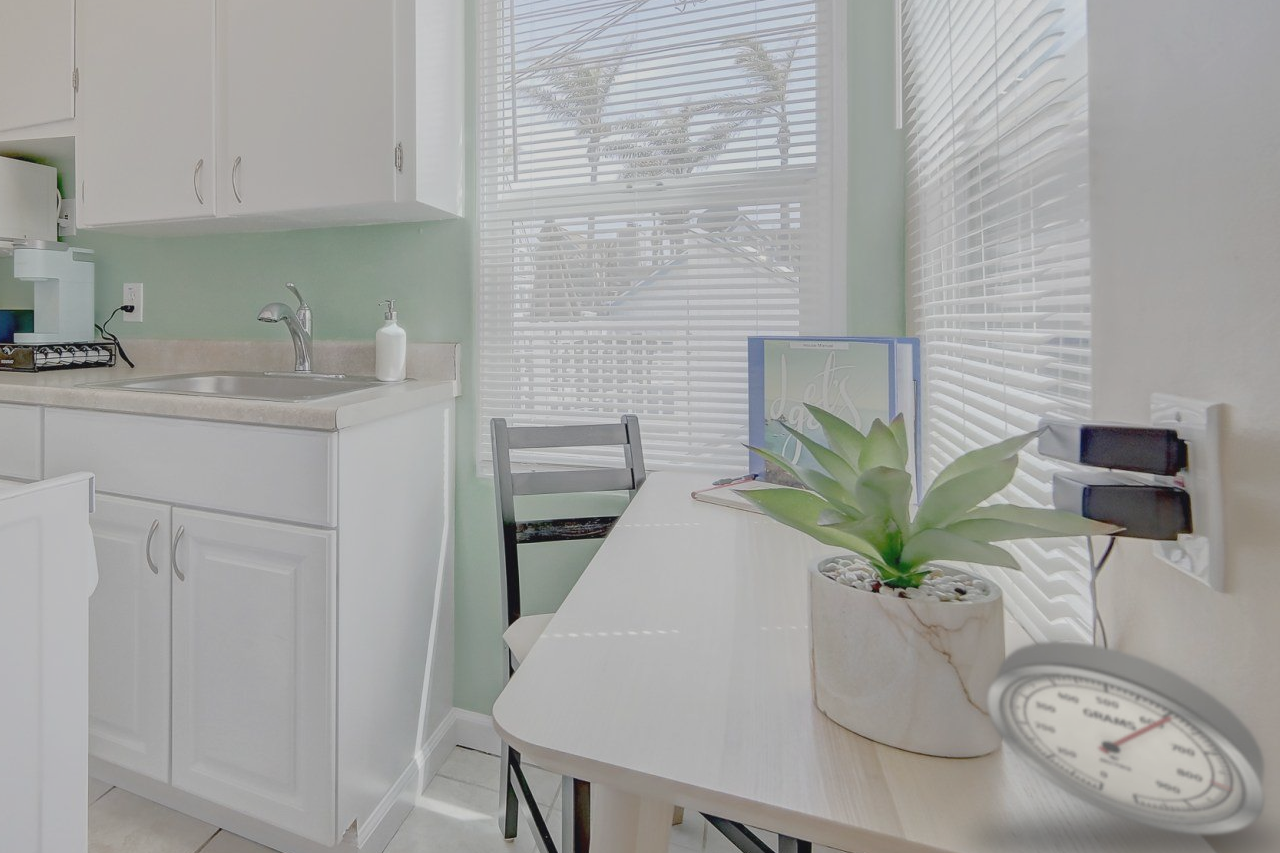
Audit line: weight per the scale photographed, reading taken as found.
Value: 600 g
